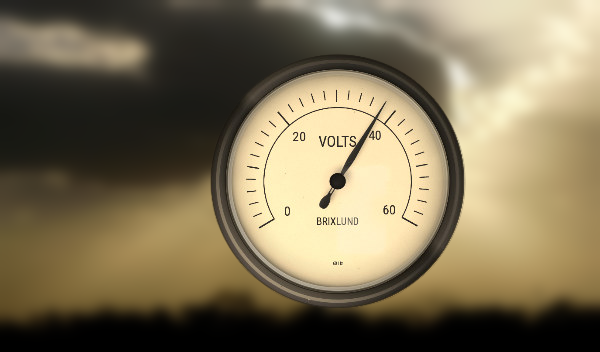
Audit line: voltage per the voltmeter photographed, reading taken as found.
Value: 38 V
